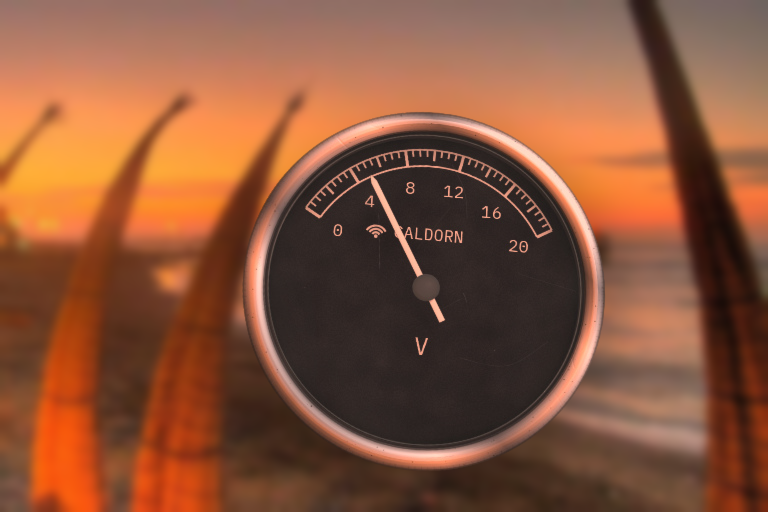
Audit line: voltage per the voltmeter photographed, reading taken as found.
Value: 5 V
